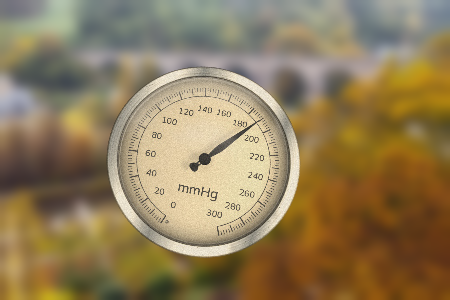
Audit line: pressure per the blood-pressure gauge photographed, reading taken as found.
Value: 190 mmHg
